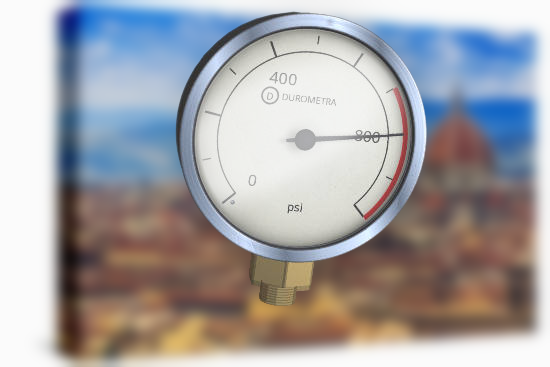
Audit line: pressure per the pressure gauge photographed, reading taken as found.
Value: 800 psi
